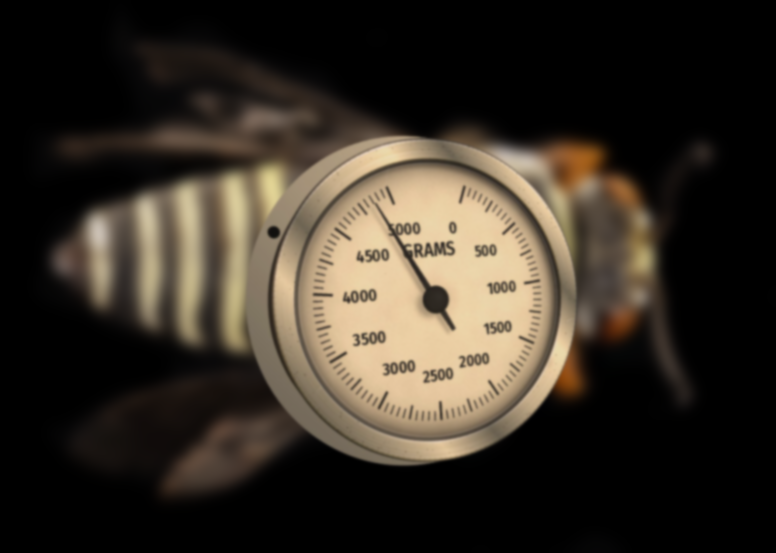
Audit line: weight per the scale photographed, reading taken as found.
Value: 4850 g
